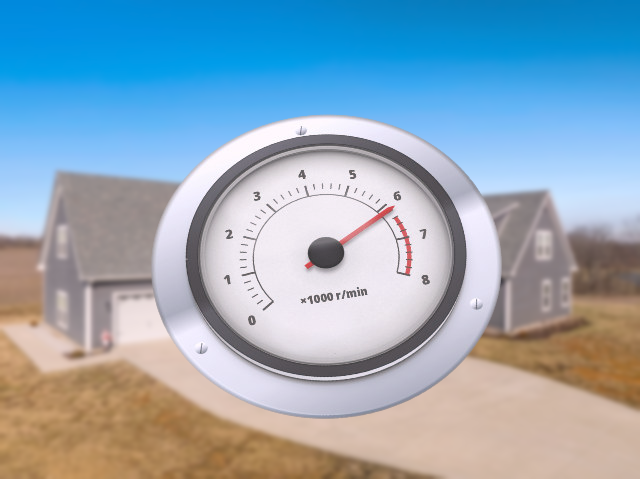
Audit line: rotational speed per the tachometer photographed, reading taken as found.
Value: 6200 rpm
